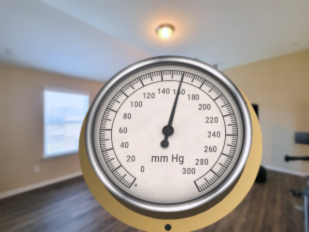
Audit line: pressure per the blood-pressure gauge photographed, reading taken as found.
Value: 160 mmHg
